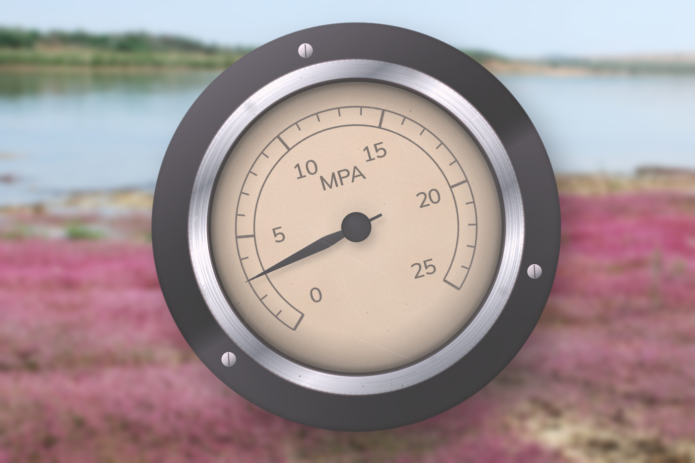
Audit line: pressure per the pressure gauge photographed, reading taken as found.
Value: 3 MPa
